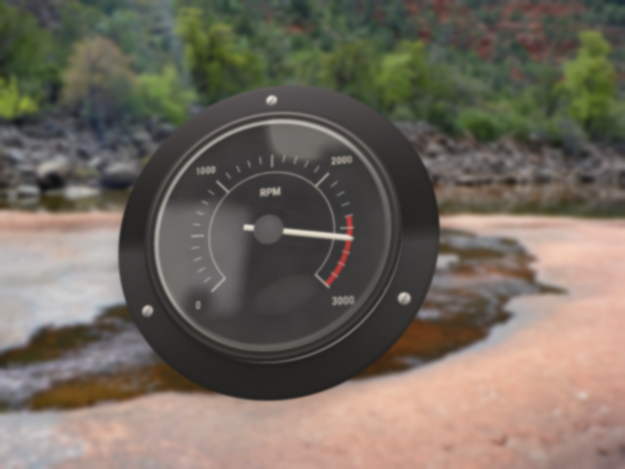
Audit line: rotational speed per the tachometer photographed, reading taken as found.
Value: 2600 rpm
